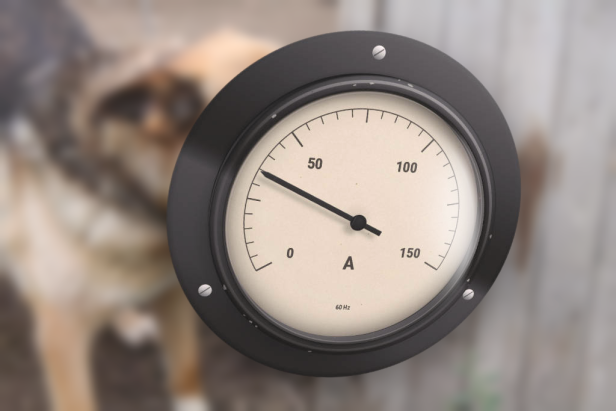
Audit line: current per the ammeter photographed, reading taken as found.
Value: 35 A
